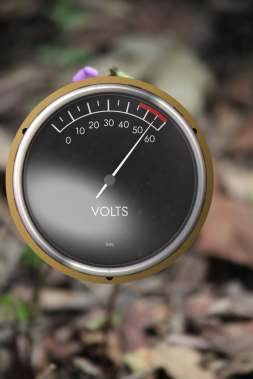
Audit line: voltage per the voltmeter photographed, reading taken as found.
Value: 55 V
